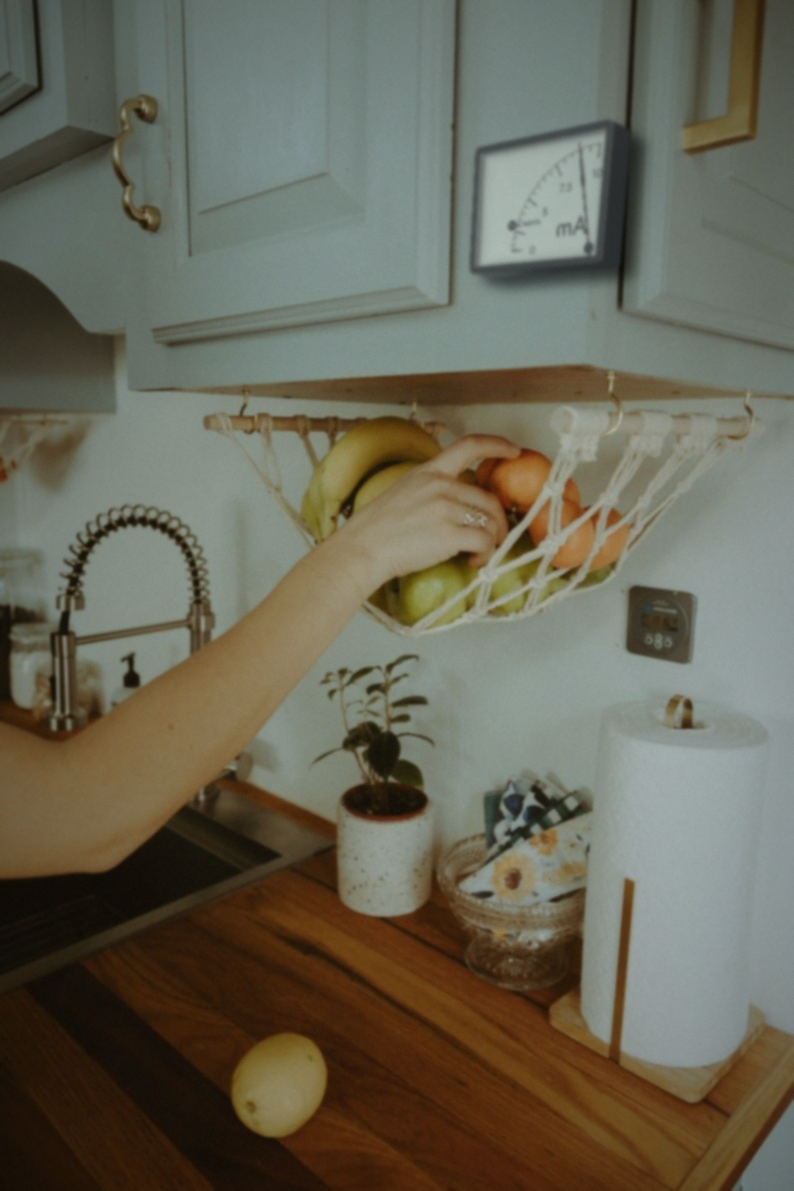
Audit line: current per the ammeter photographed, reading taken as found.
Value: 9 mA
